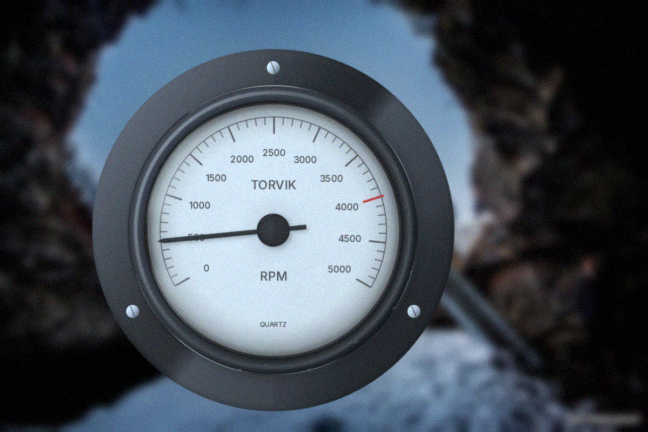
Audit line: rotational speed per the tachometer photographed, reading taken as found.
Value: 500 rpm
